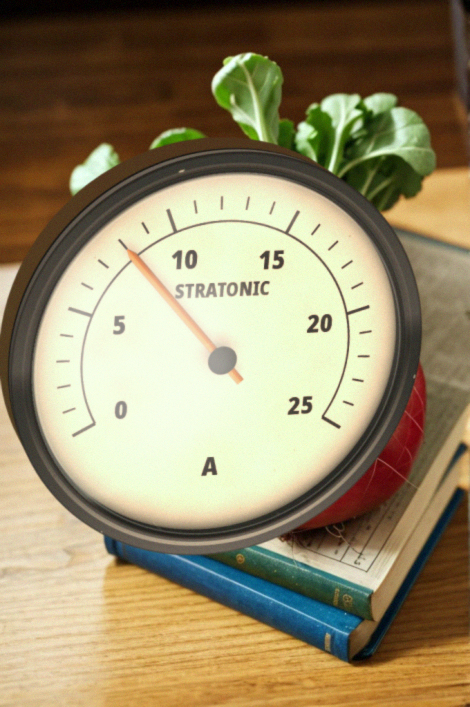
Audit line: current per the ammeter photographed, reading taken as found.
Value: 8 A
